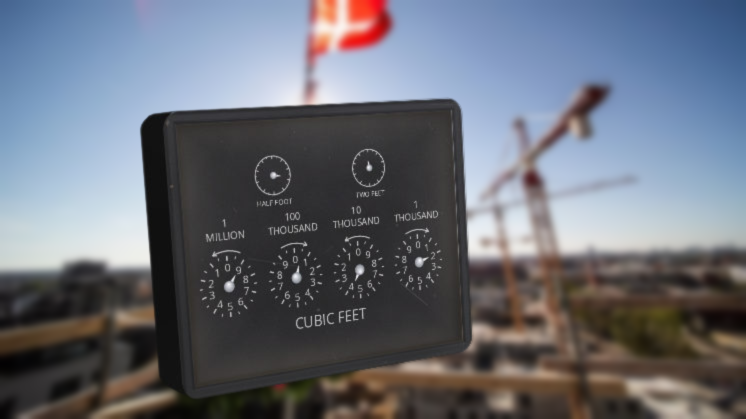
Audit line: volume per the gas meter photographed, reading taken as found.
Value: 904200 ft³
